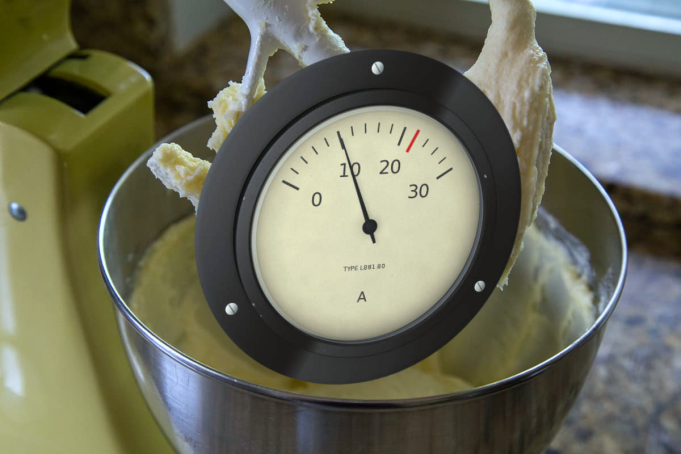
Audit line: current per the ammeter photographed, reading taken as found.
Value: 10 A
